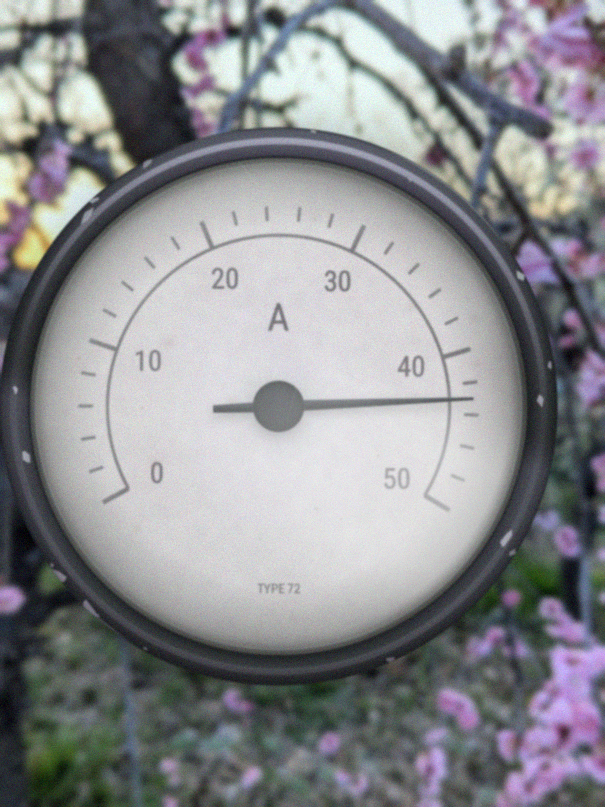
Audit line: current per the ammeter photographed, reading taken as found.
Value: 43 A
